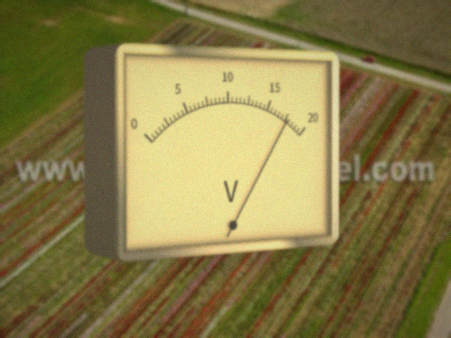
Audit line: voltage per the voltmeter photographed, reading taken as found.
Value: 17.5 V
